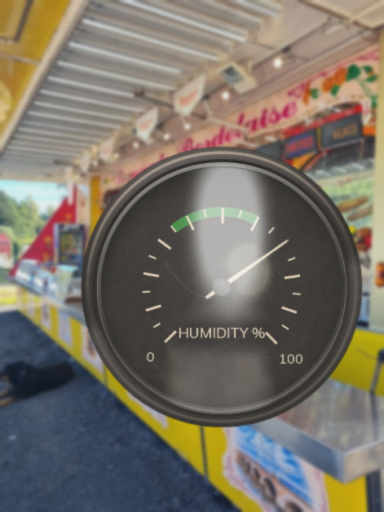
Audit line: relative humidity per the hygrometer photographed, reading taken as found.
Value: 70 %
